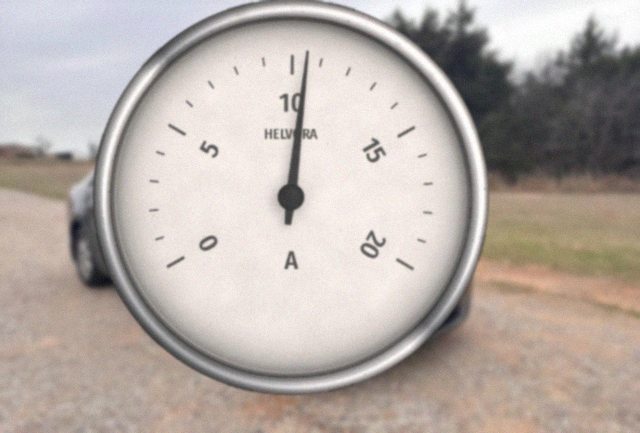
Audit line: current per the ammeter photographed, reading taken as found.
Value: 10.5 A
